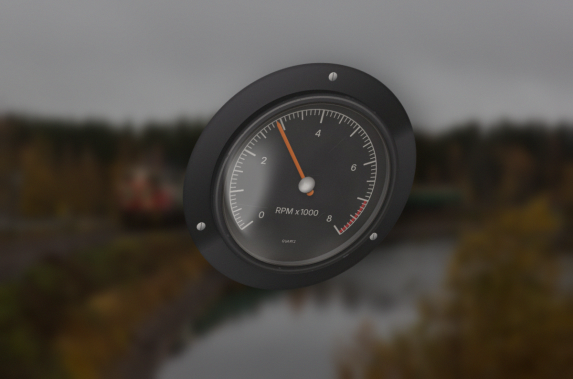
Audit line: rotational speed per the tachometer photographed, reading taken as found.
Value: 2900 rpm
